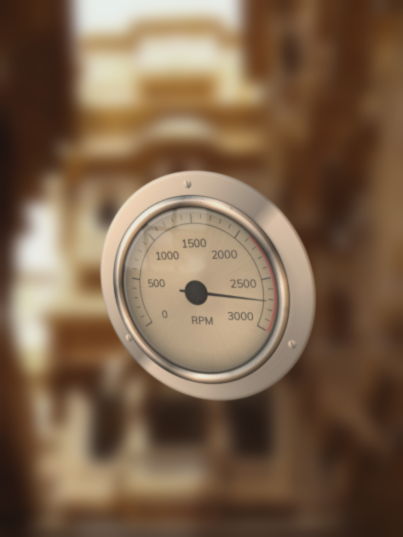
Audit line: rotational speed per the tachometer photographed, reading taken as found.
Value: 2700 rpm
